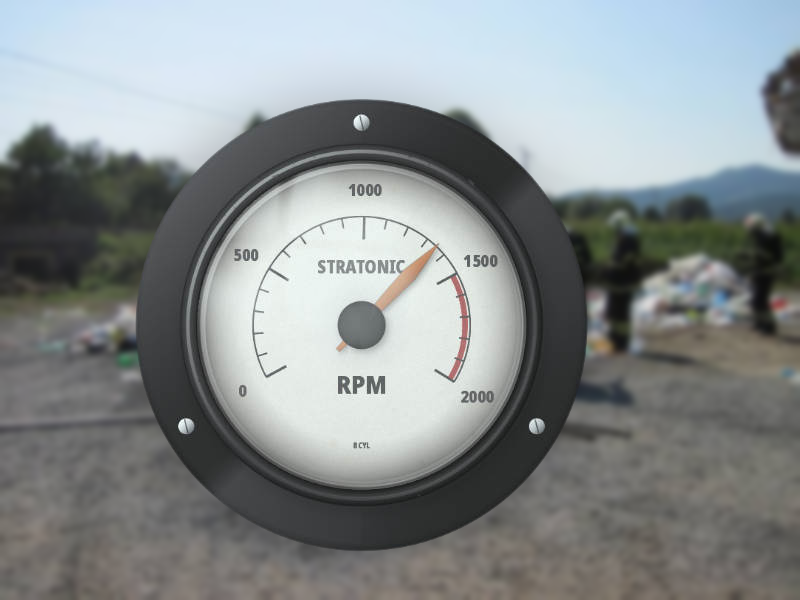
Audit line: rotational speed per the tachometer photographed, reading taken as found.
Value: 1350 rpm
